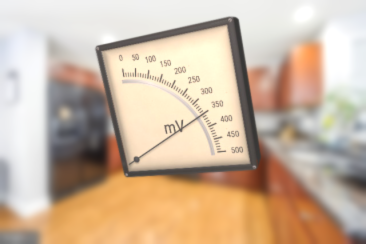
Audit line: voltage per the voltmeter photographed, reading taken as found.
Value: 350 mV
